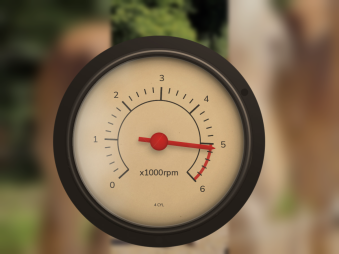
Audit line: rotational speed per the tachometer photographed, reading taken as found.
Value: 5100 rpm
